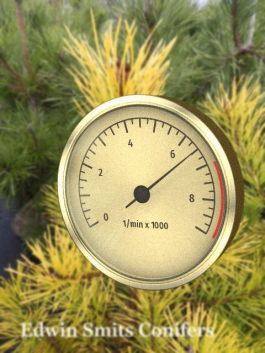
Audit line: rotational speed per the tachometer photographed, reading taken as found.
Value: 6500 rpm
